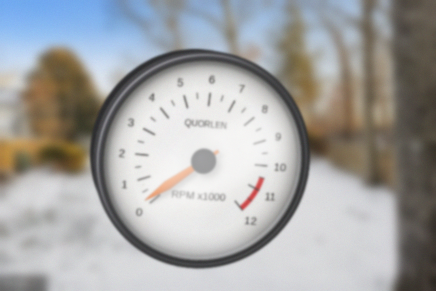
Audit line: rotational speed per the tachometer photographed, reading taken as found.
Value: 250 rpm
